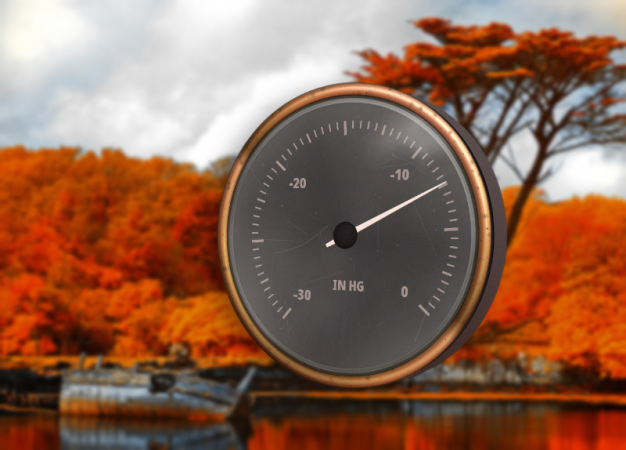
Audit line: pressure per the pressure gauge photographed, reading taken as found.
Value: -7.5 inHg
